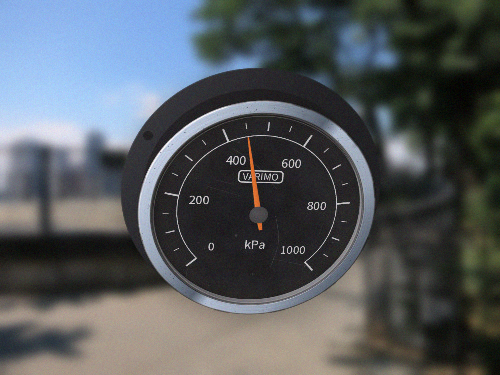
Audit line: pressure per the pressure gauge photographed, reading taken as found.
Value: 450 kPa
